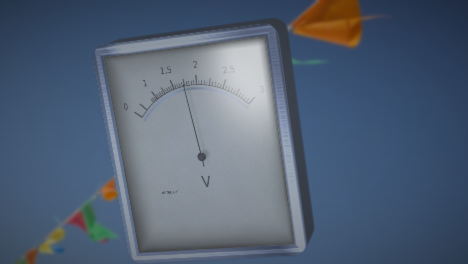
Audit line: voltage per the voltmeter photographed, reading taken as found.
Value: 1.75 V
